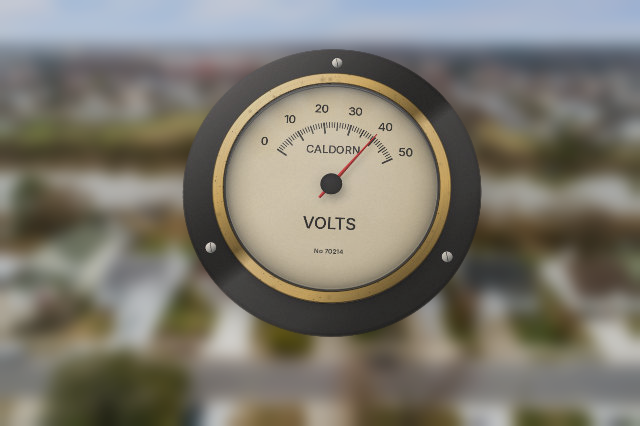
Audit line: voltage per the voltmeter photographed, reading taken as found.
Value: 40 V
